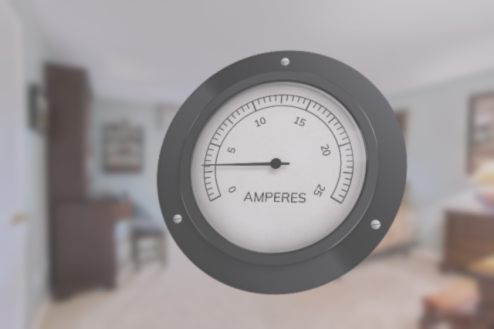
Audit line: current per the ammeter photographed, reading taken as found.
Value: 3 A
